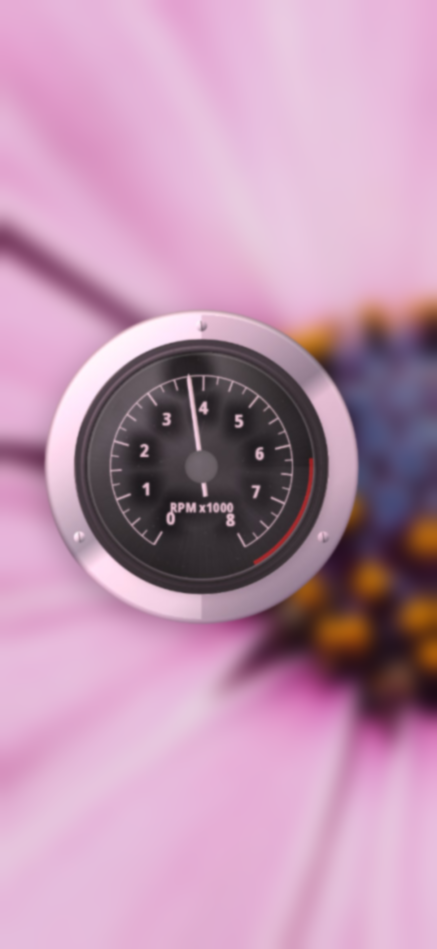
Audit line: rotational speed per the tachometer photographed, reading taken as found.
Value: 3750 rpm
